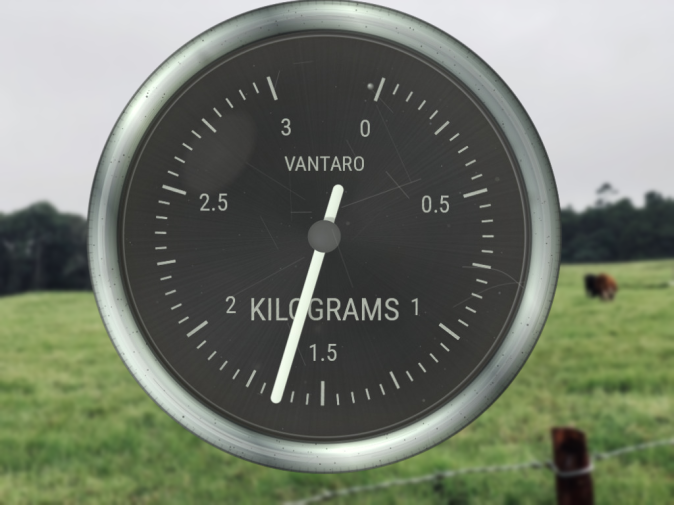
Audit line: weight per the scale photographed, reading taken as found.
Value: 1.65 kg
